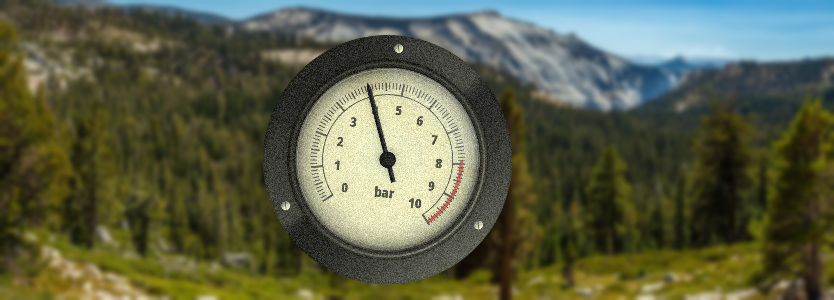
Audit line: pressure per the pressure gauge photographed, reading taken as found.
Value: 4 bar
